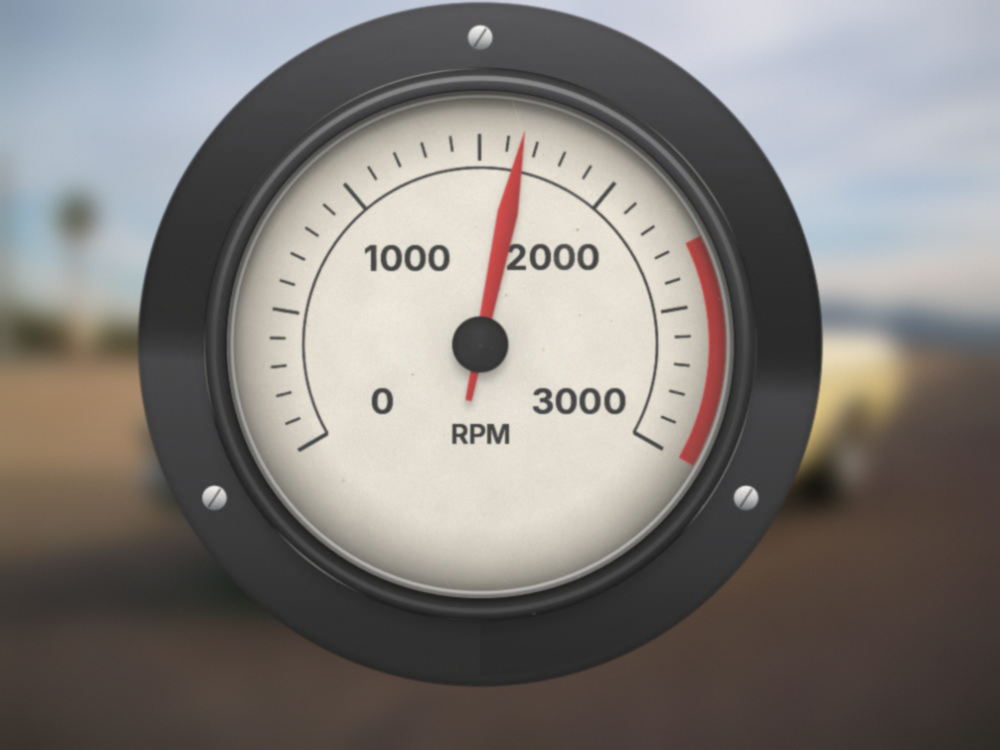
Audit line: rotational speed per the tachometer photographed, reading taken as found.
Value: 1650 rpm
